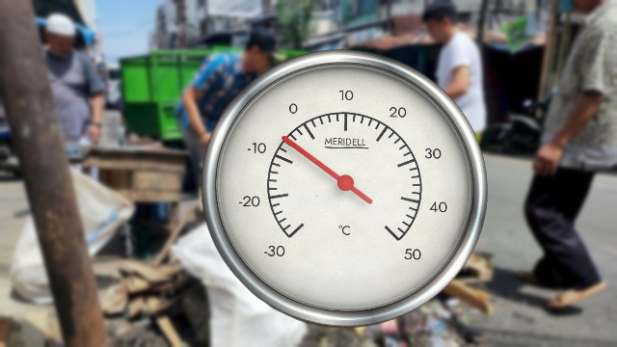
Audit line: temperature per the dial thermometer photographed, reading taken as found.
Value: -6 °C
